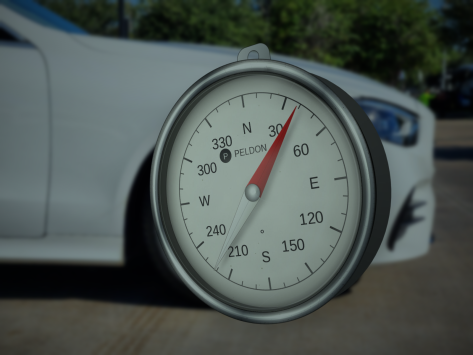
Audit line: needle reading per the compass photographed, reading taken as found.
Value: 40 °
